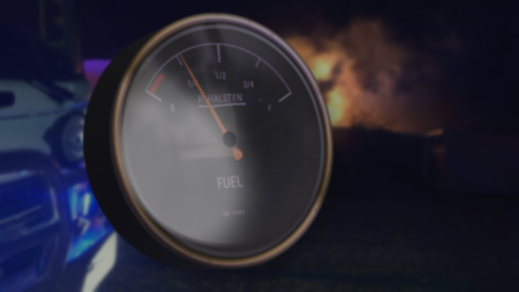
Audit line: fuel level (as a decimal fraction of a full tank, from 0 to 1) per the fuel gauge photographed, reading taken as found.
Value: 0.25
